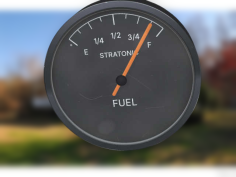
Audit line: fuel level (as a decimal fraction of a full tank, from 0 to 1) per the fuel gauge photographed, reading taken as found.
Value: 0.875
